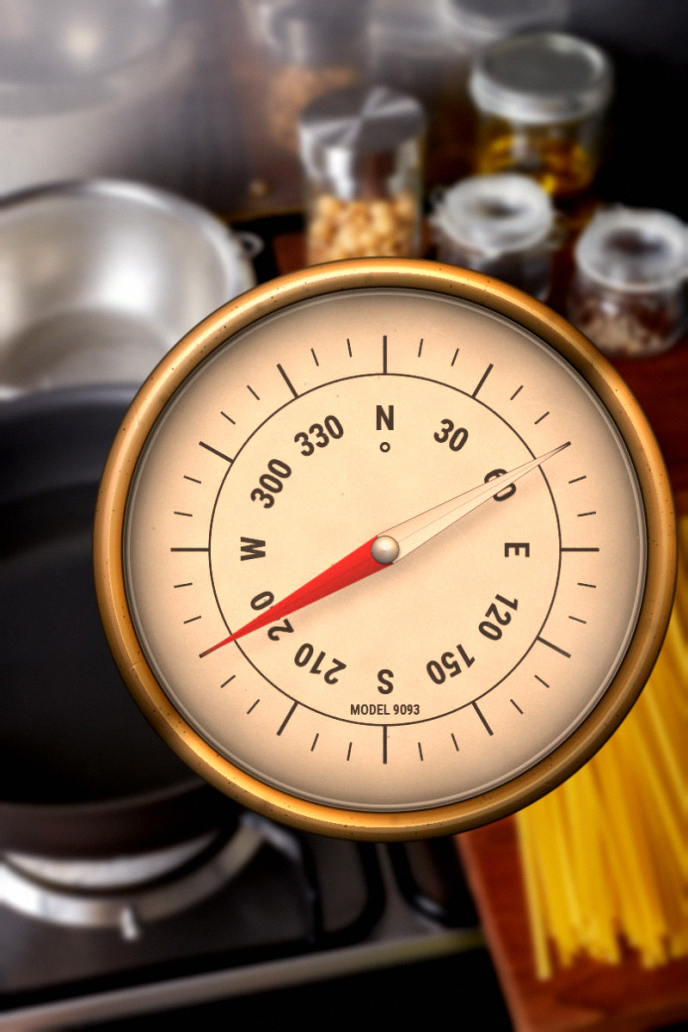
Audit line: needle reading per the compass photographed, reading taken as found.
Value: 240 °
